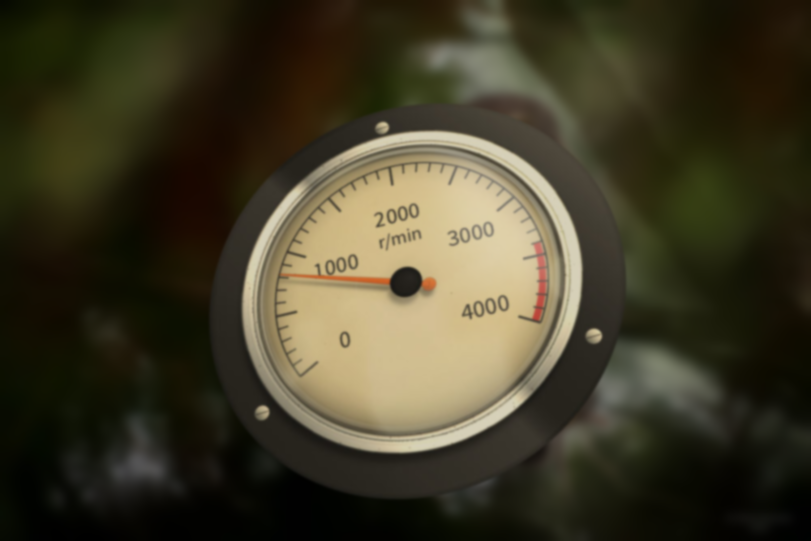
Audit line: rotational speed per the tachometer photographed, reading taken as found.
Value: 800 rpm
